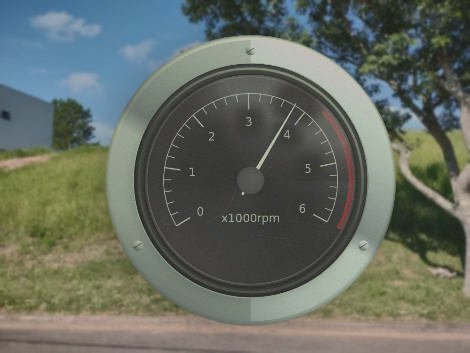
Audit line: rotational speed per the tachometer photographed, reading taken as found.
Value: 3800 rpm
